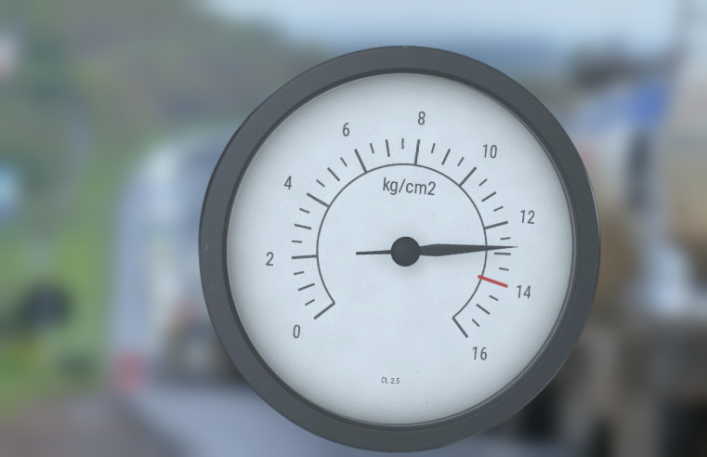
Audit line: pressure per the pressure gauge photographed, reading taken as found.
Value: 12.75 kg/cm²
